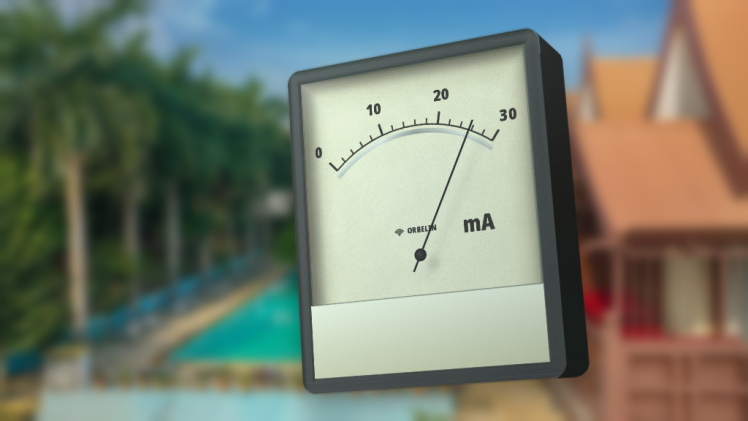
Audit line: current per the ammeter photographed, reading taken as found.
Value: 26 mA
